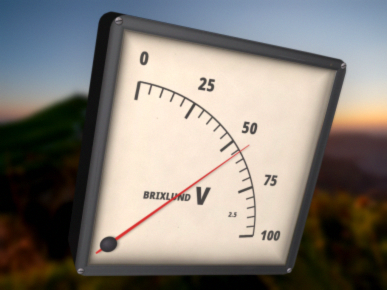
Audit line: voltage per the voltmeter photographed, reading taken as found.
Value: 55 V
